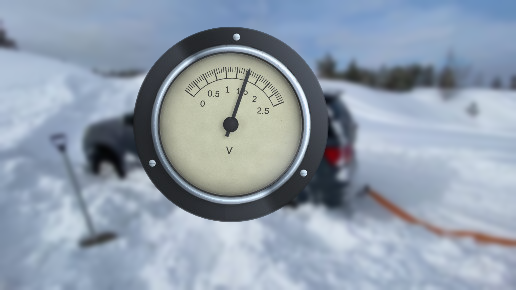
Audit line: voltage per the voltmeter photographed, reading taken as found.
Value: 1.5 V
